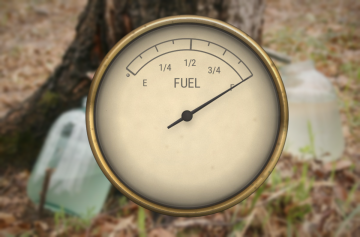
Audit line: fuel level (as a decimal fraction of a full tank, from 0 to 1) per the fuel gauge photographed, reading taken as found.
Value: 1
